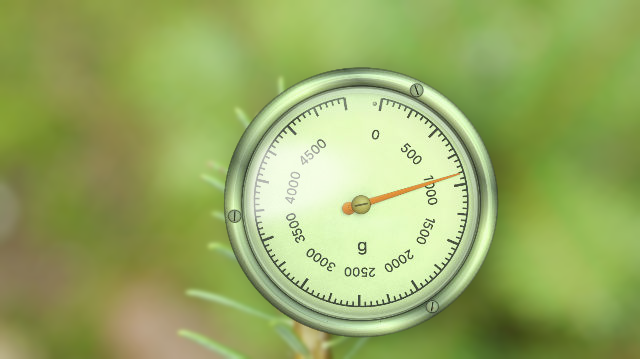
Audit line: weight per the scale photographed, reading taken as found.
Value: 900 g
